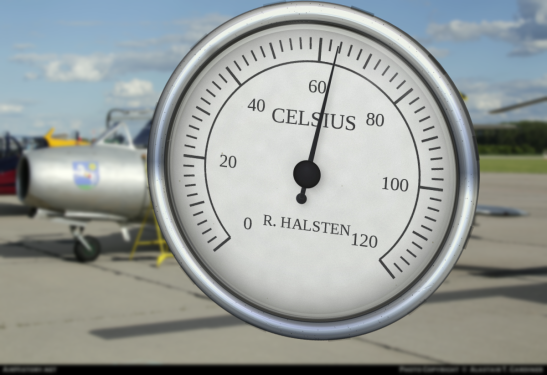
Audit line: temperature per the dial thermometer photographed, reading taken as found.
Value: 64 °C
